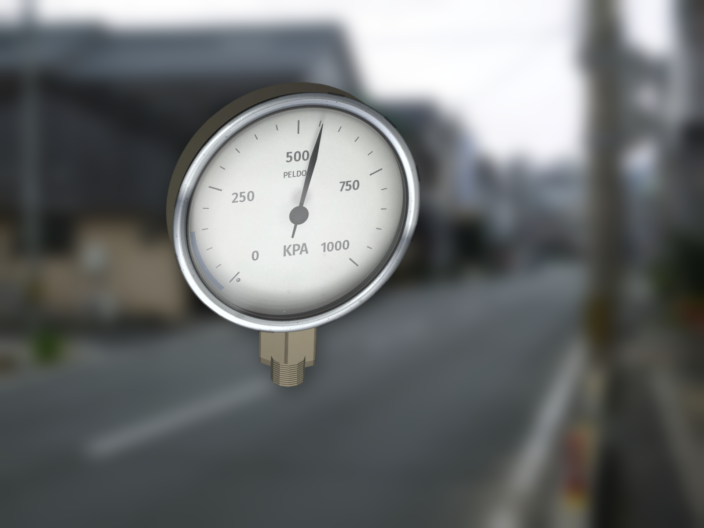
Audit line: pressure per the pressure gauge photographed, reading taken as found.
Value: 550 kPa
